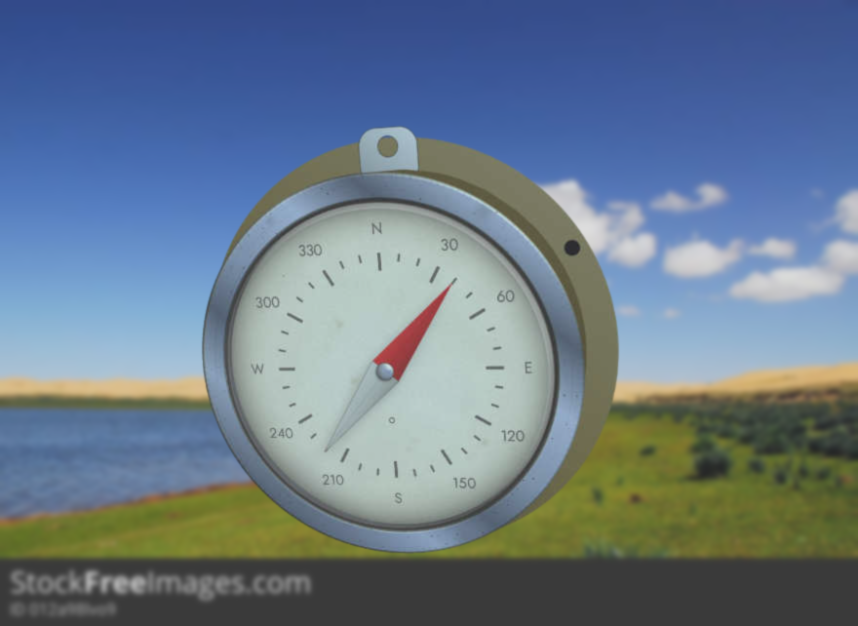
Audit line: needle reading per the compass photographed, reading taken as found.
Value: 40 °
